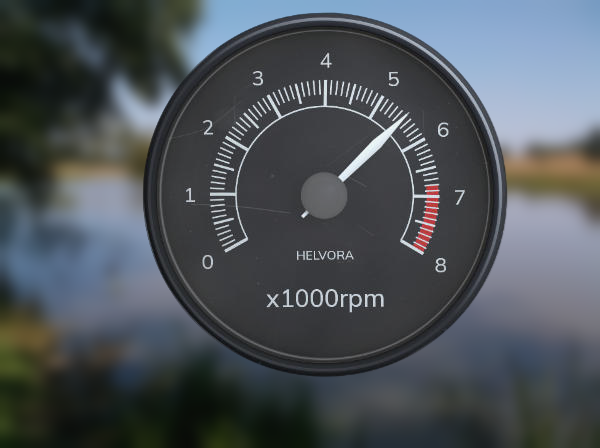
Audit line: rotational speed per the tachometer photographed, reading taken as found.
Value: 5500 rpm
